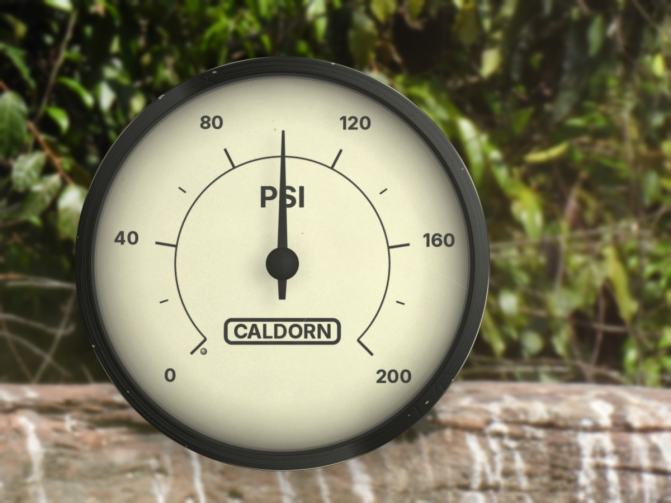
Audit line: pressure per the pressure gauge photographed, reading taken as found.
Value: 100 psi
